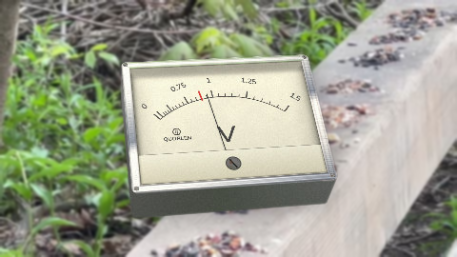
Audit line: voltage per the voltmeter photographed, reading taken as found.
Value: 0.95 V
